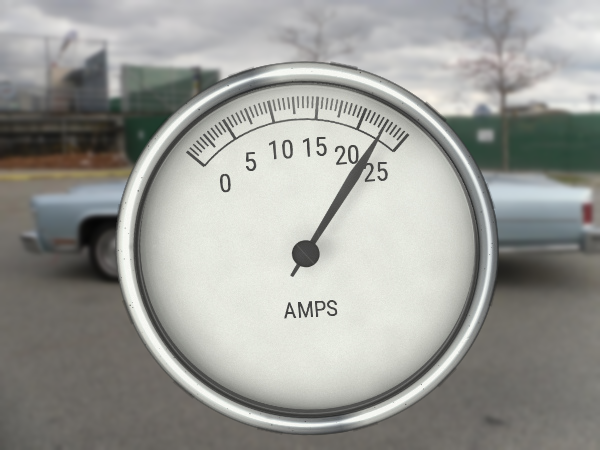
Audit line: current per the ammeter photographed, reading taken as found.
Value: 22.5 A
